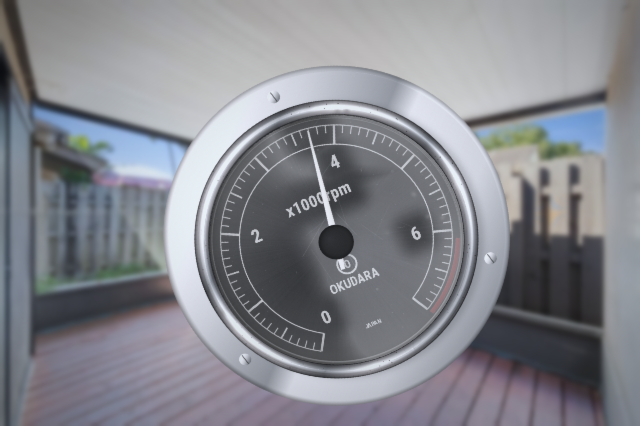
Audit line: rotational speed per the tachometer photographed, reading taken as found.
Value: 3700 rpm
